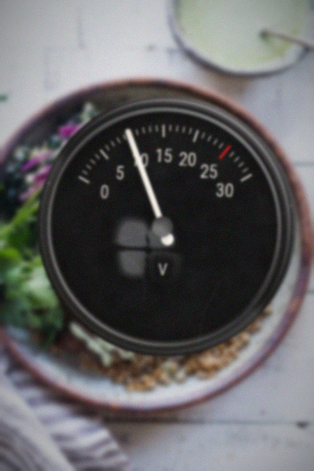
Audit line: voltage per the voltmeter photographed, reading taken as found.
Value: 10 V
